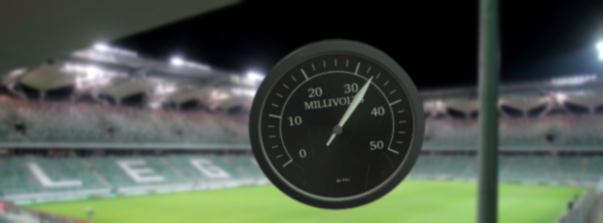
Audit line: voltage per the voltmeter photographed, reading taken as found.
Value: 33 mV
